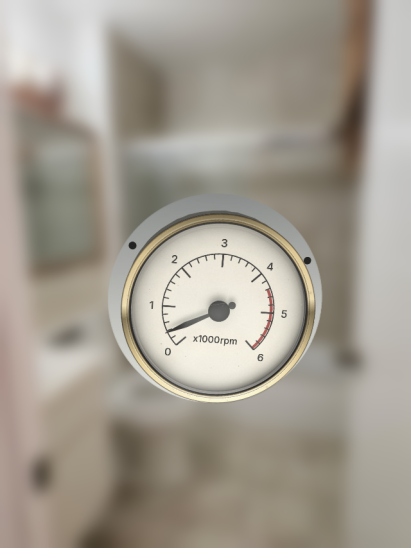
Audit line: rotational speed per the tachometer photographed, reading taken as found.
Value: 400 rpm
